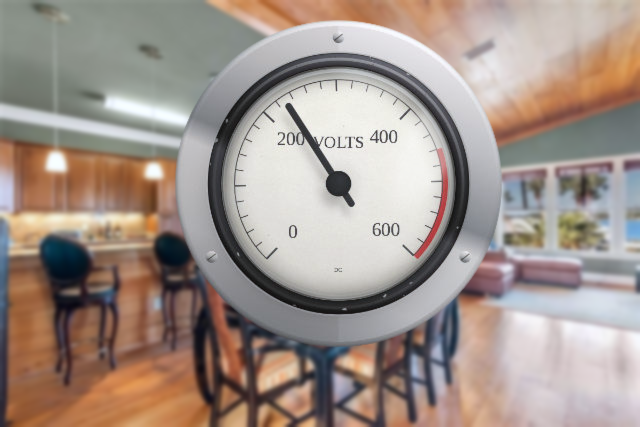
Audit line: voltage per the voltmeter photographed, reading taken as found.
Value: 230 V
